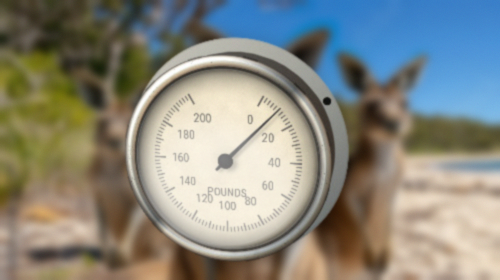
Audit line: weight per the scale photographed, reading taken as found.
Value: 10 lb
